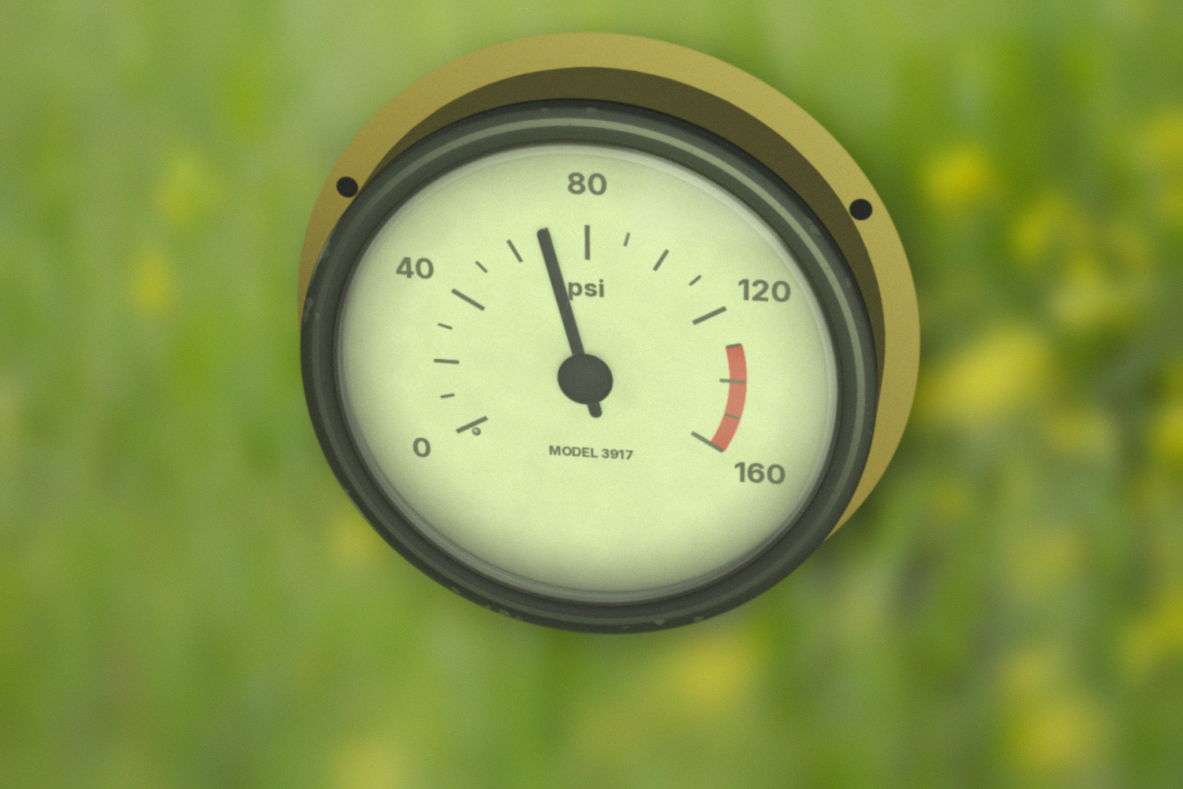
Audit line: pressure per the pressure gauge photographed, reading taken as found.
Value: 70 psi
